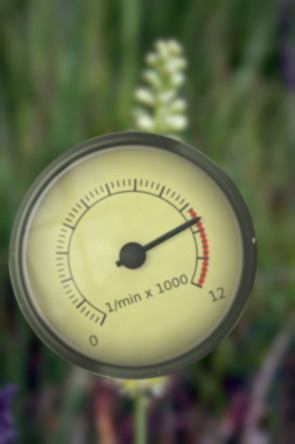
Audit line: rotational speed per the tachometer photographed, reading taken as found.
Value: 9600 rpm
